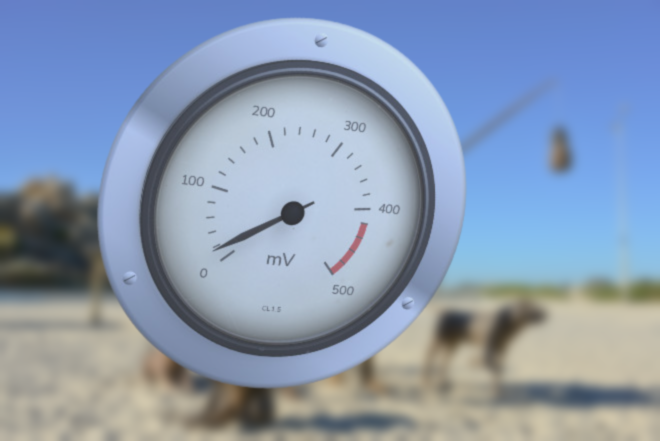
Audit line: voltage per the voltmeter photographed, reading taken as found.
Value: 20 mV
